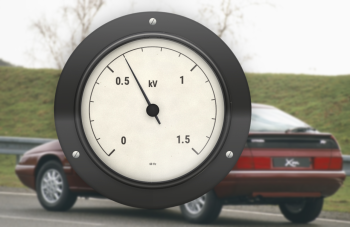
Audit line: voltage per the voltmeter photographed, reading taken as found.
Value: 0.6 kV
